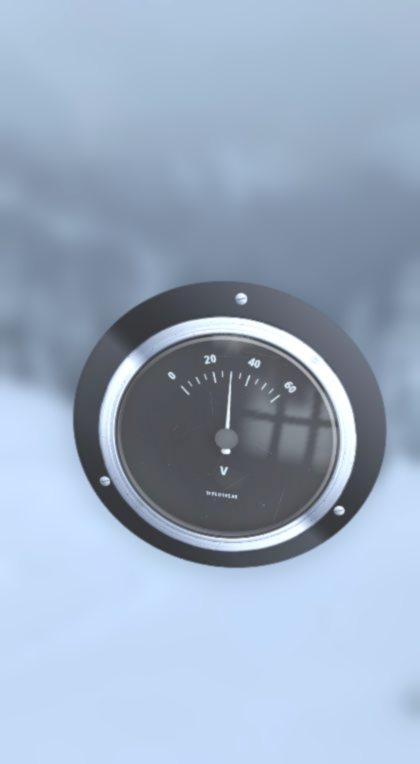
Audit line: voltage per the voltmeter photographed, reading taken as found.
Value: 30 V
